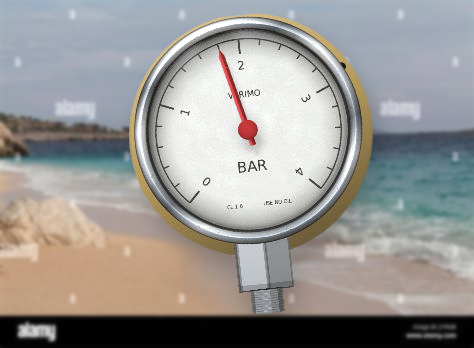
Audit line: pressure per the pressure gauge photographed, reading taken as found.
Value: 1.8 bar
